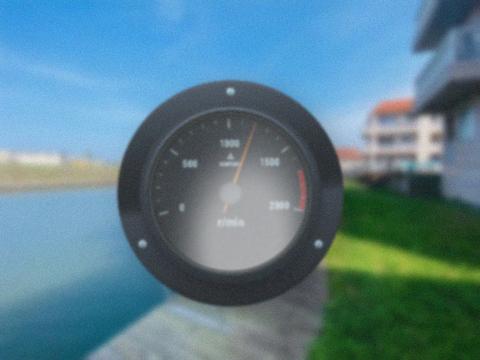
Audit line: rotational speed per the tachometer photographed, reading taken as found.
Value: 1200 rpm
